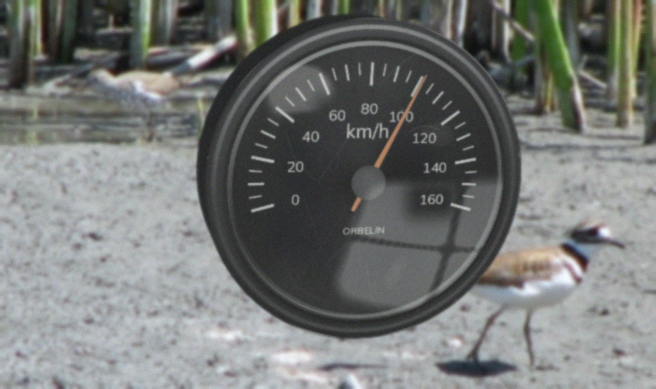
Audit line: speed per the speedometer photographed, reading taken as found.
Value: 100 km/h
